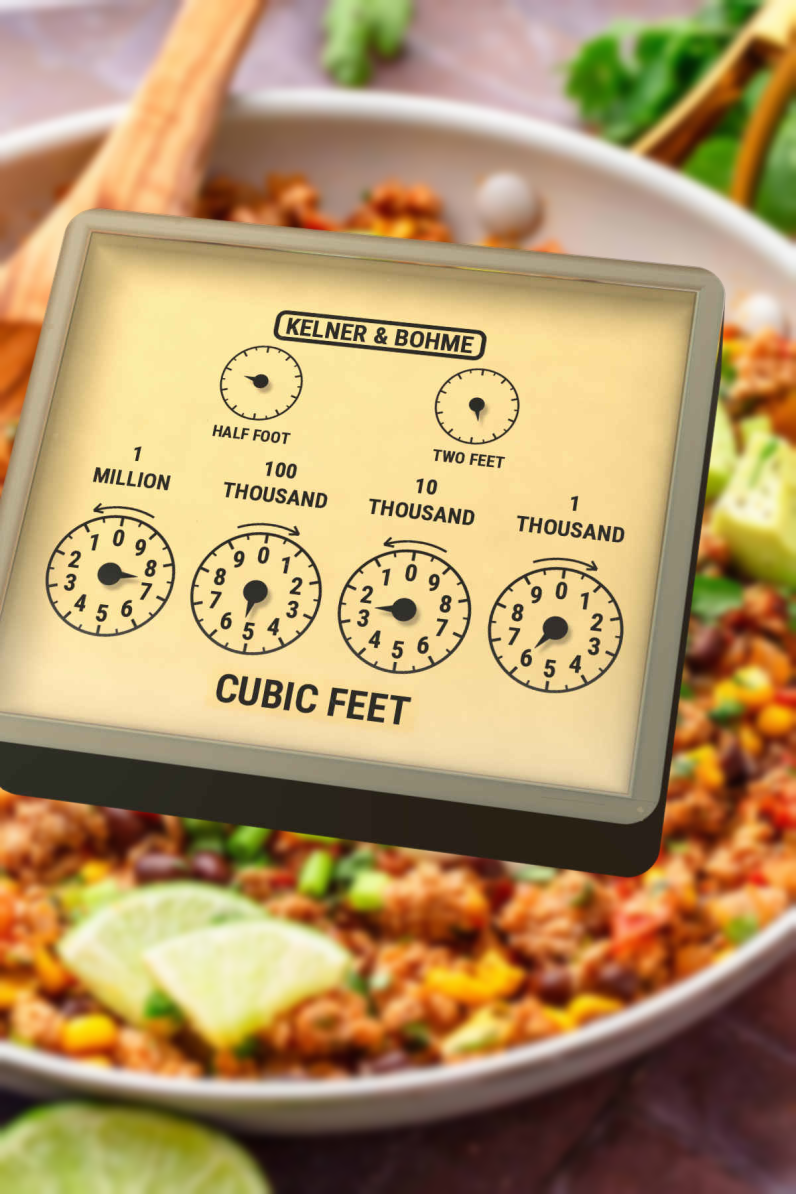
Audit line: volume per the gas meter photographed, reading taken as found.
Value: 752600 ft³
